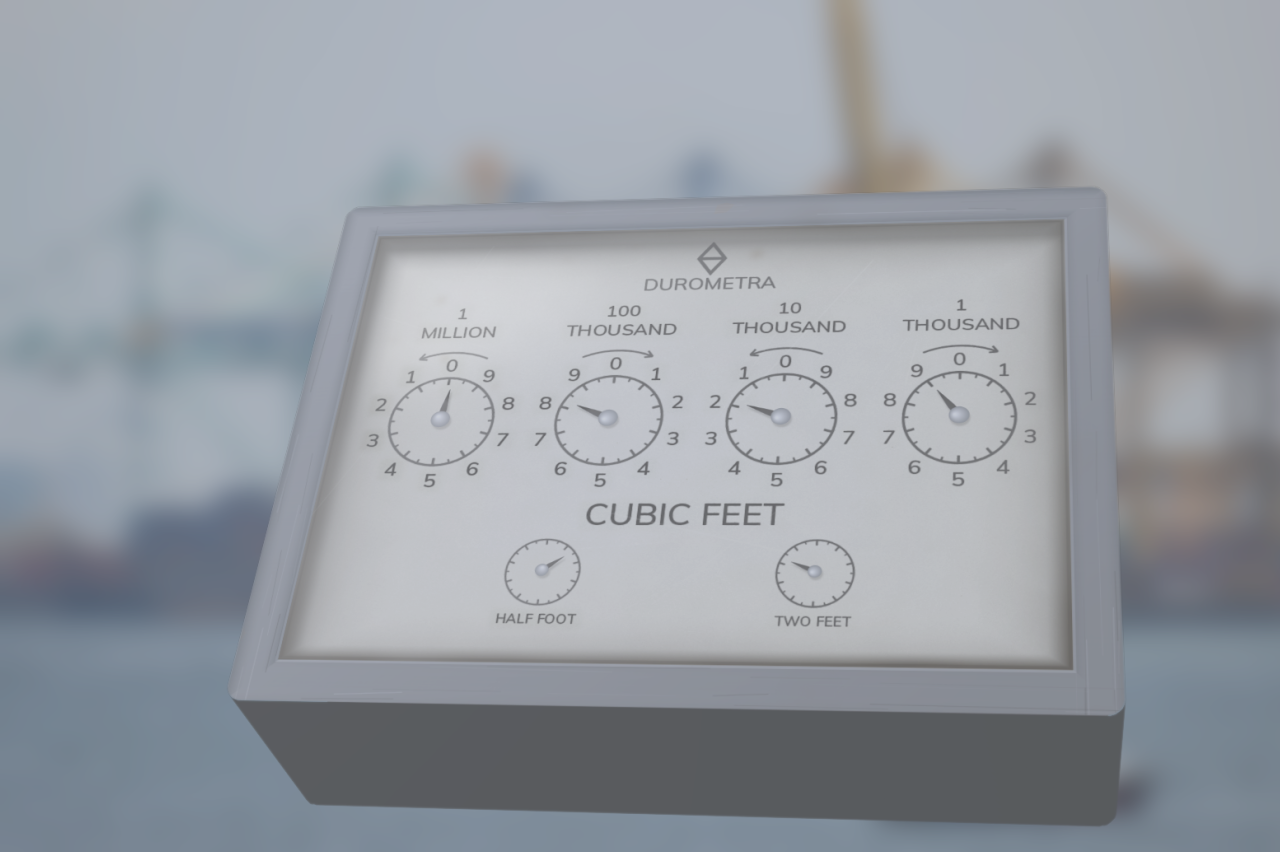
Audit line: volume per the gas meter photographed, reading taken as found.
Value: 981900 ft³
